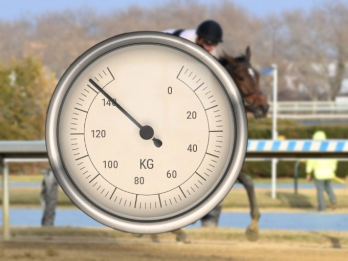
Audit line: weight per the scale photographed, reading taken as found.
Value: 142 kg
